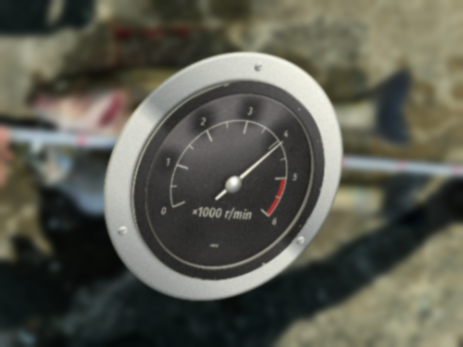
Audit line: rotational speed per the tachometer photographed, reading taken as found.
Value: 4000 rpm
